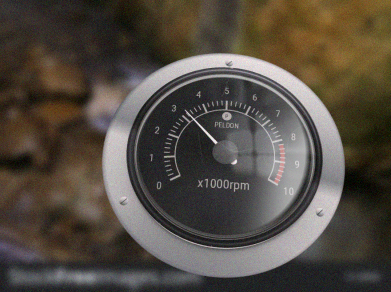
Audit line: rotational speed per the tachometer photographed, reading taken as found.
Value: 3200 rpm
